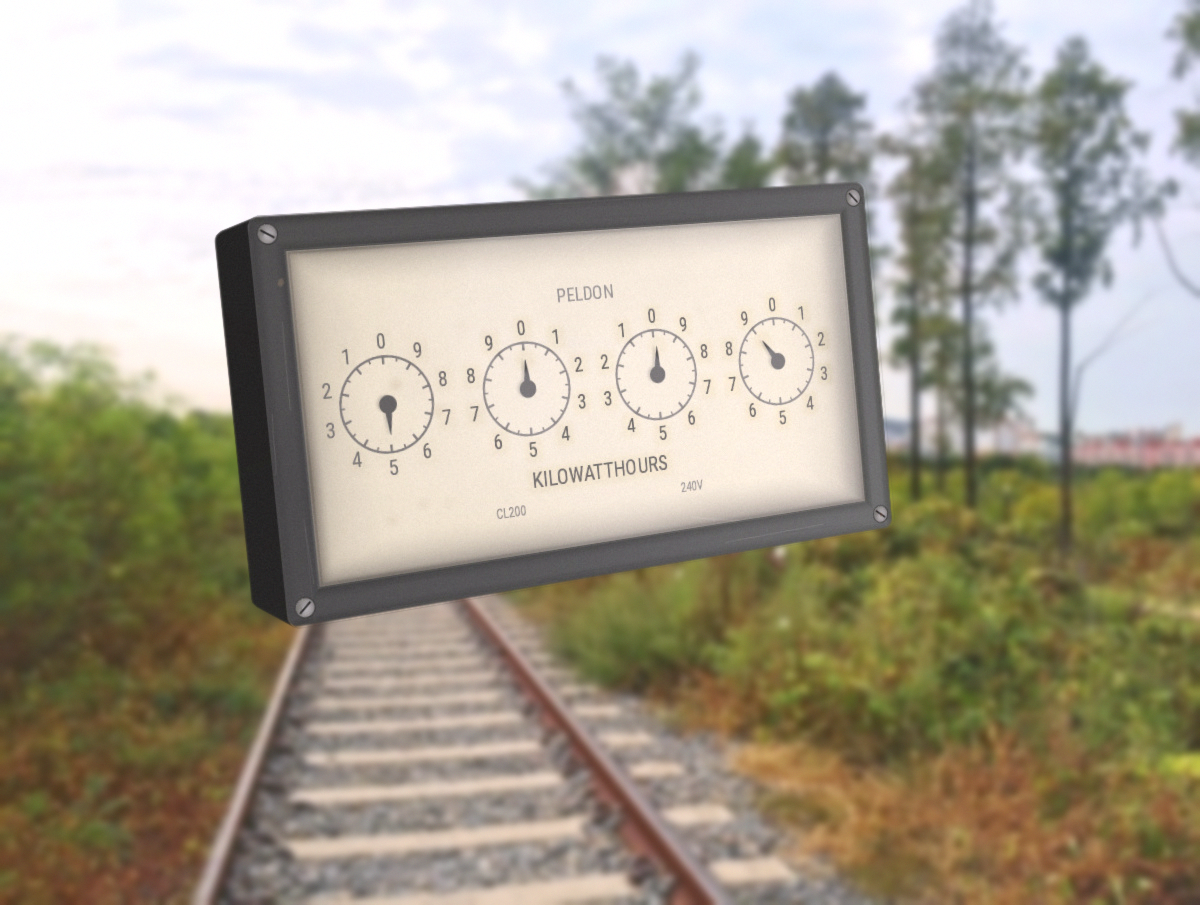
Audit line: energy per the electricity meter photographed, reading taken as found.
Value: 4999 kWh
